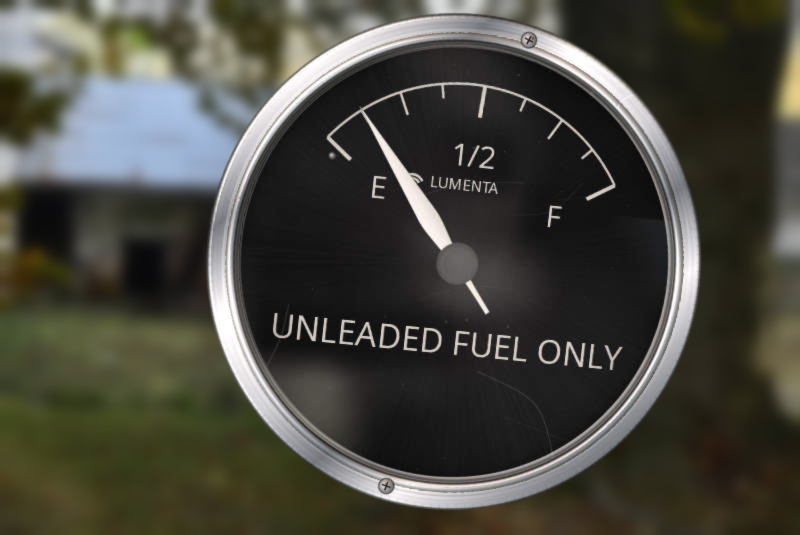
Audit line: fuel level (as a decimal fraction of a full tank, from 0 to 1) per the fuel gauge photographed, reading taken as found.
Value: 0.125
